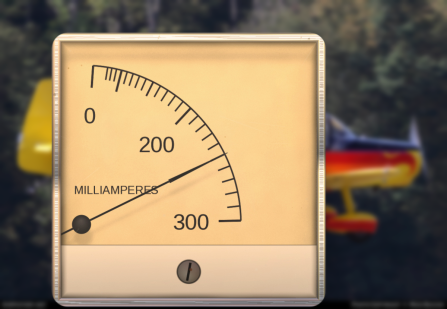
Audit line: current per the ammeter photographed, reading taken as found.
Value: 250 mA
